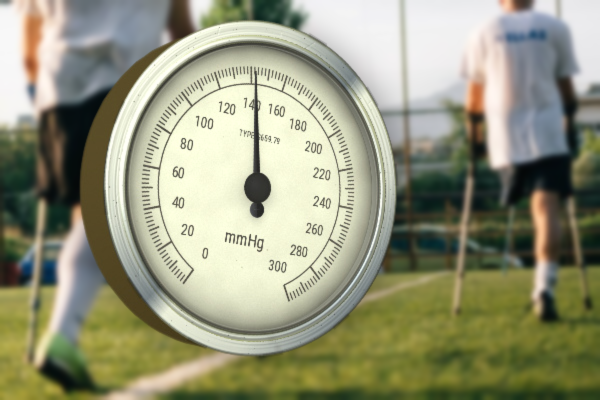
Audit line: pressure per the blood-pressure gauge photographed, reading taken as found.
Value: 140 mmHg
